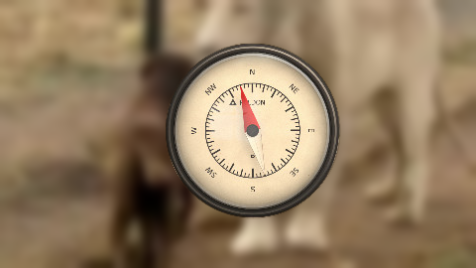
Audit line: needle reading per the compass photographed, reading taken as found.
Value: 345 °
